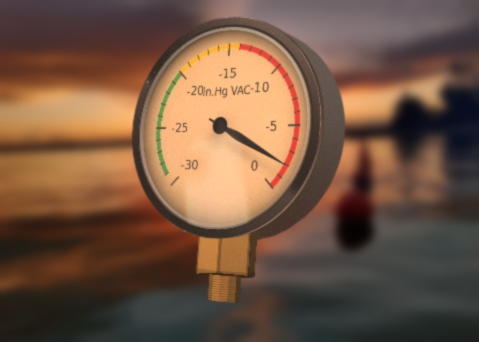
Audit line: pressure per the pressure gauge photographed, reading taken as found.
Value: -2 inHg
